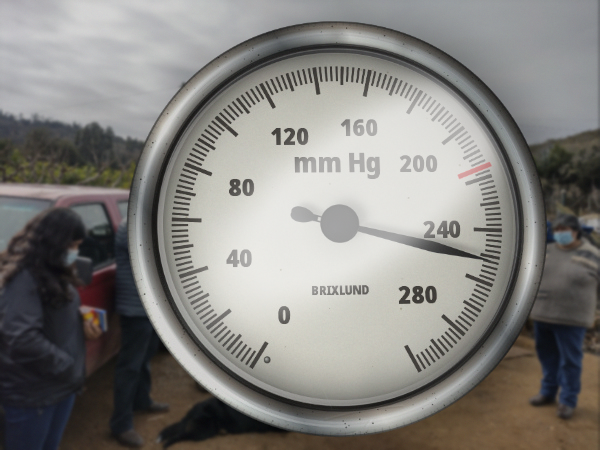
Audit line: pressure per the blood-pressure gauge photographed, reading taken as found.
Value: 252 mmHg
